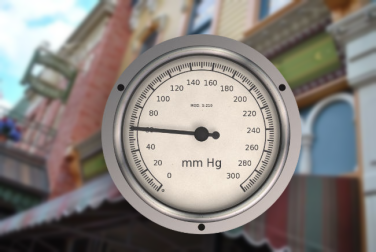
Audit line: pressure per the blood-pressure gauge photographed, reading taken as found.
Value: 60 mmHg
